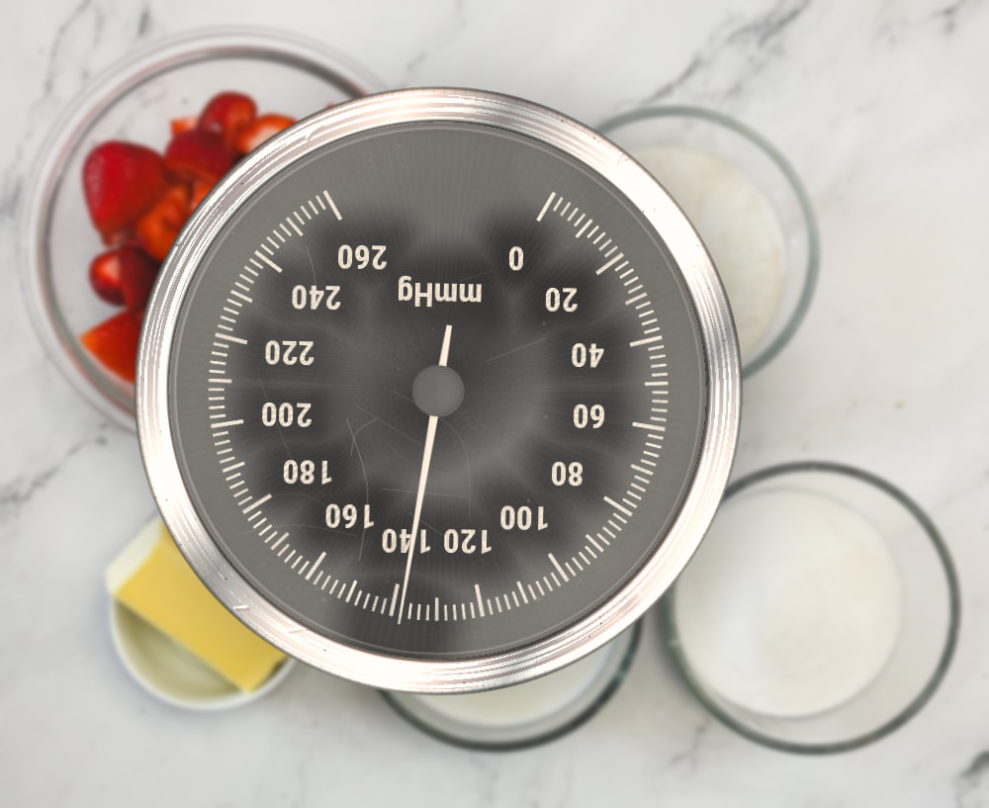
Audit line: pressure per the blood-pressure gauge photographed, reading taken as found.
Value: 138 mmHg
